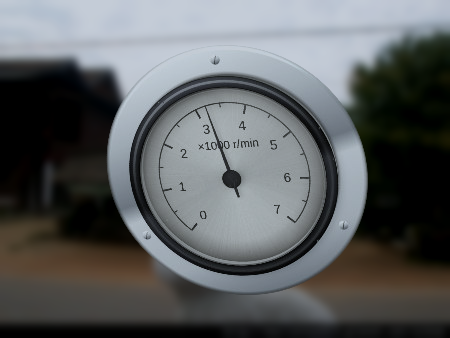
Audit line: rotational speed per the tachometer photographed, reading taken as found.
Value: 3250 rpm
